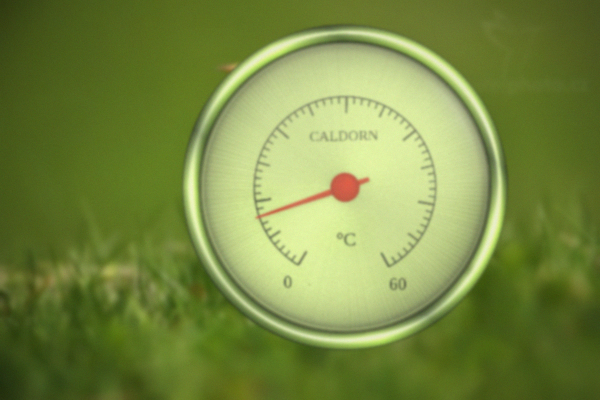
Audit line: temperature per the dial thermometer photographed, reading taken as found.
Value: 8 °C
